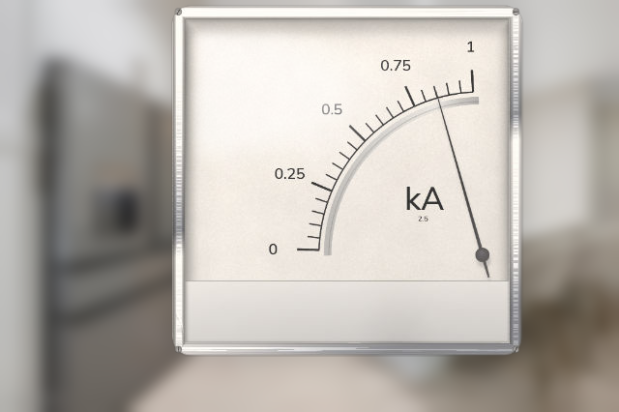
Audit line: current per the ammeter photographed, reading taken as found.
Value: 0.85 kA
